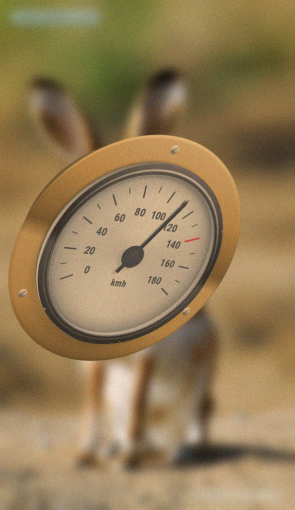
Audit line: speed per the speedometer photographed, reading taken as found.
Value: 110 km/h
